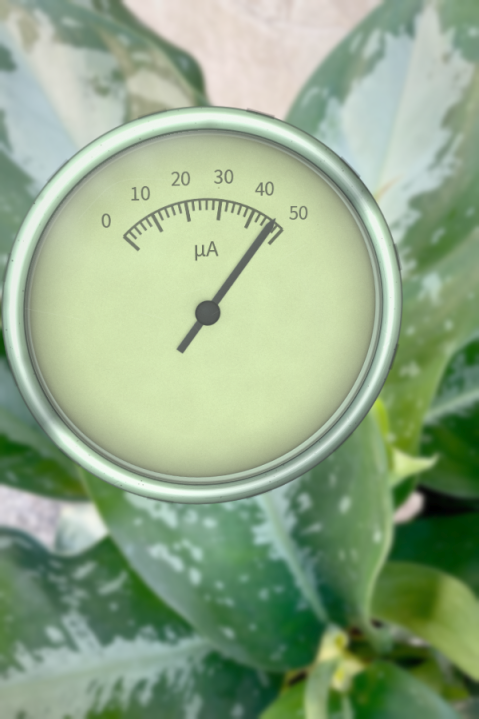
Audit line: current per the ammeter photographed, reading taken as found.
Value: 46 µA
